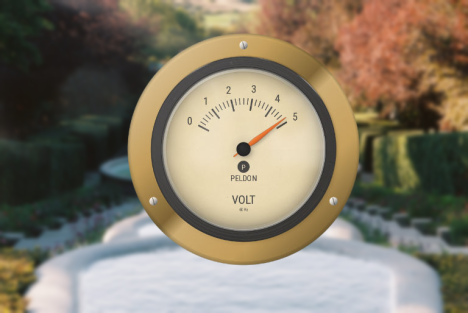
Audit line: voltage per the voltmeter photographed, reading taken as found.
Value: 4.8 V
